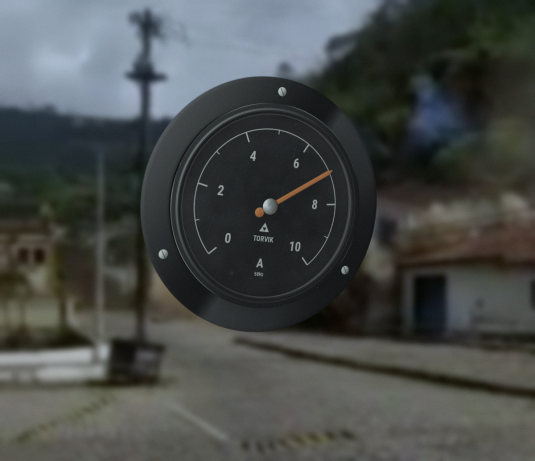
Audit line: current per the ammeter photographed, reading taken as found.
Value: 7 A
